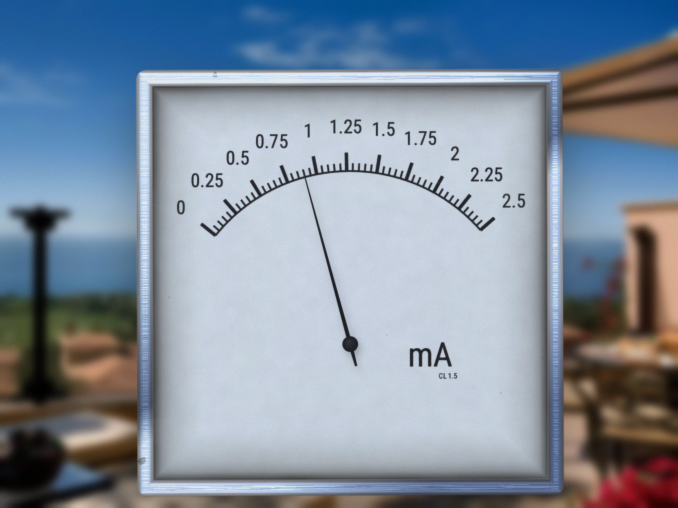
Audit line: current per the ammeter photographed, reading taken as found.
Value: 0.9 mA
